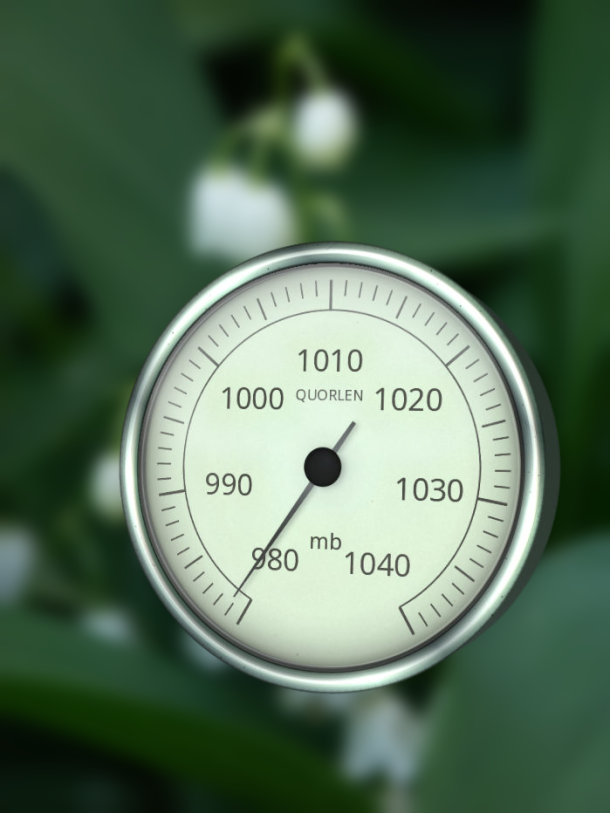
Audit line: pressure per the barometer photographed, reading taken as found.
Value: 981 mbar
